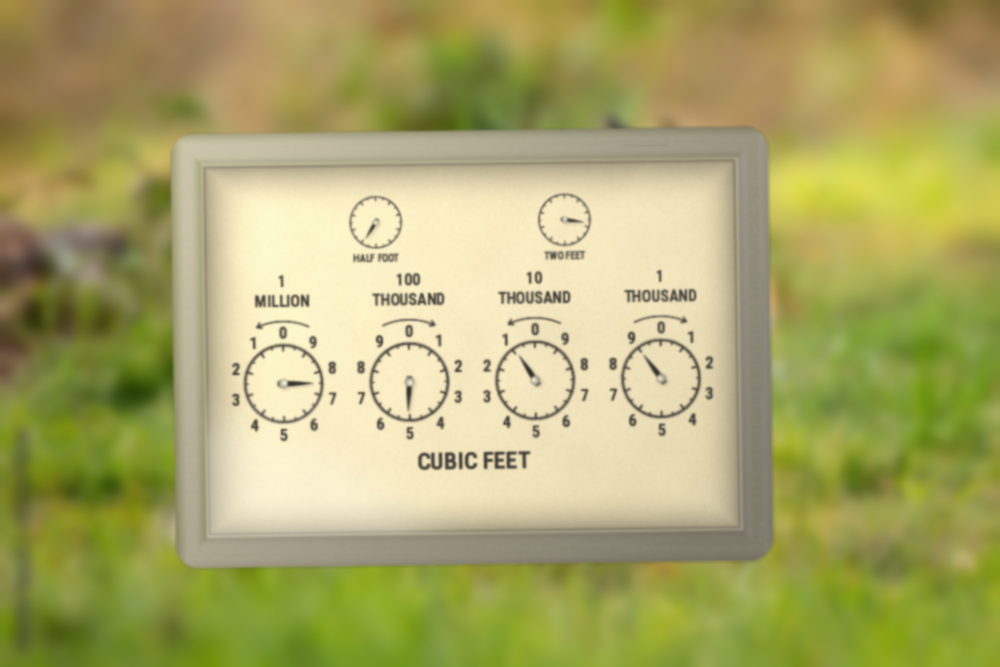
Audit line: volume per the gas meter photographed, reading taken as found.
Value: 750900 ft³
